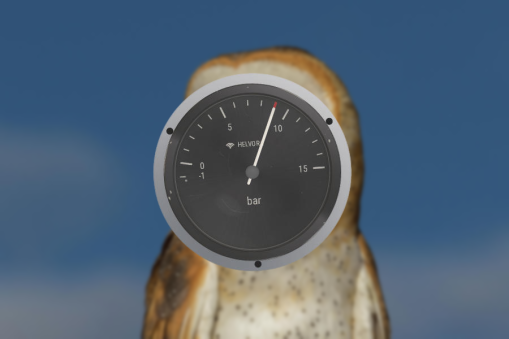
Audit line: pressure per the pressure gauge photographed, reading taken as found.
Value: 9 bar
